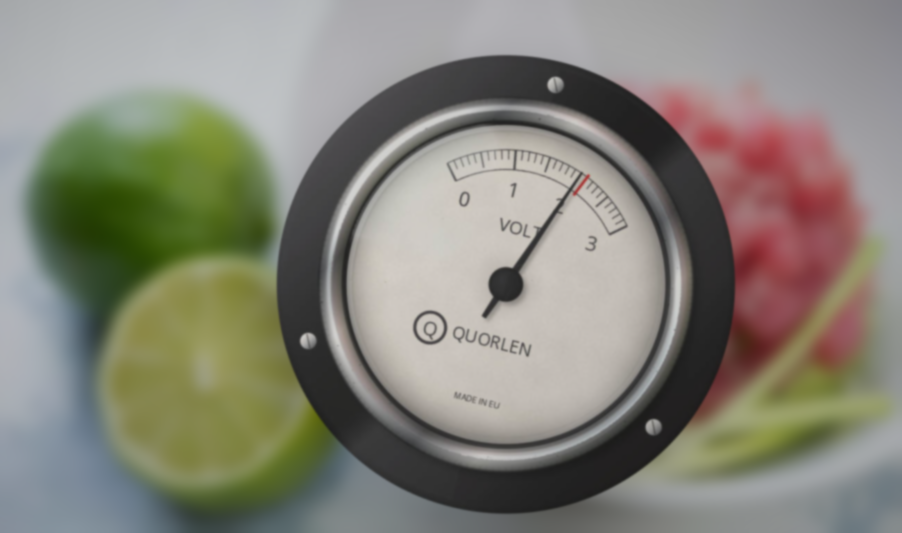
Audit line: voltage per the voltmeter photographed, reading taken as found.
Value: 2 V
